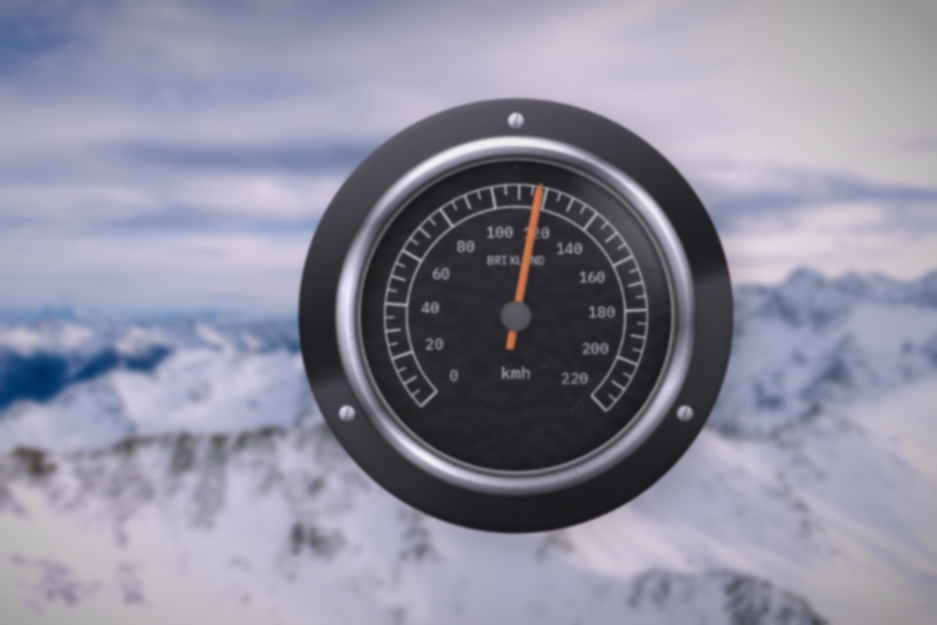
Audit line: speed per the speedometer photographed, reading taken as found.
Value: 117.5 km/h
